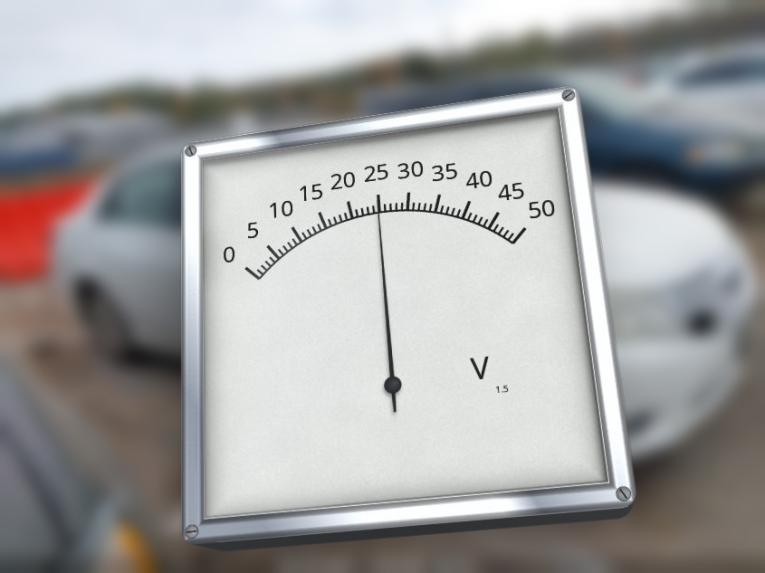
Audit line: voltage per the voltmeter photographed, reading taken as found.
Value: 25 V
